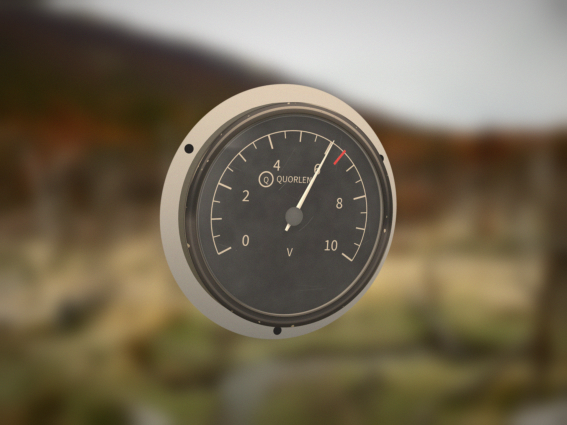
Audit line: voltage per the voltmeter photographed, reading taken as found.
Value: 6 V
